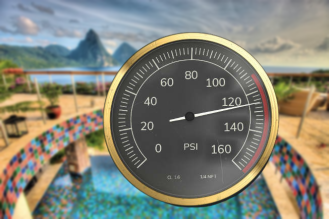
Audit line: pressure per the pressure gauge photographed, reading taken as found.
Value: 126 psi
